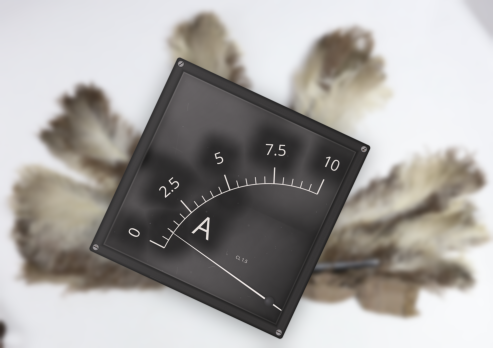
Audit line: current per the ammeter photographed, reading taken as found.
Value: 1 A
